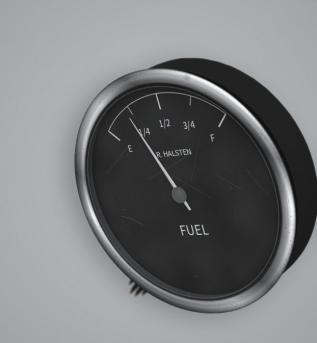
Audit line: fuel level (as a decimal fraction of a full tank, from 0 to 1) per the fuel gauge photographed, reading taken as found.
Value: 0.25
